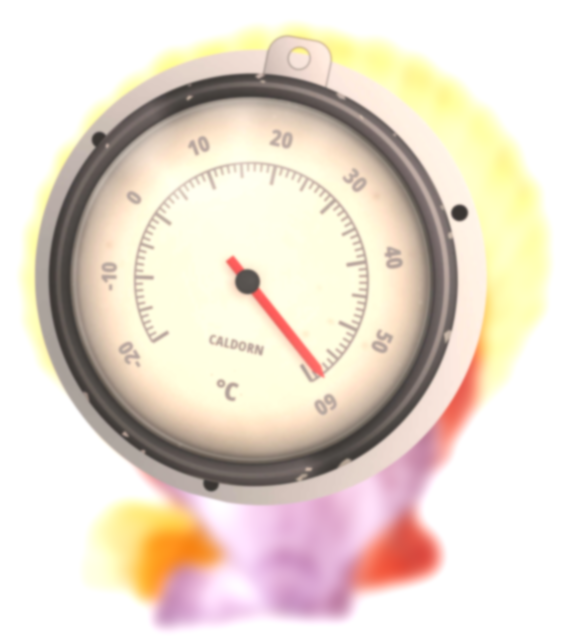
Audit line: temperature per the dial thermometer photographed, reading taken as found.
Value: 58 °C
